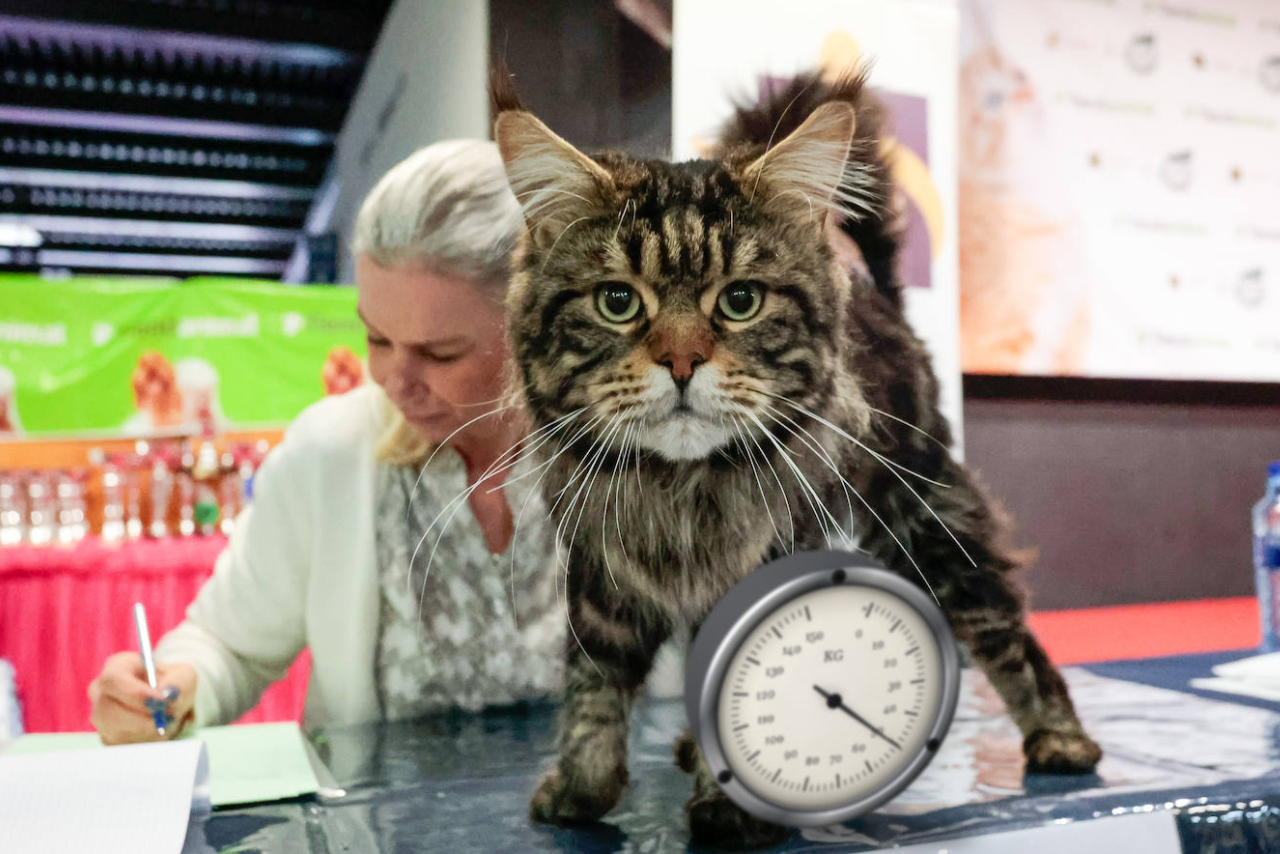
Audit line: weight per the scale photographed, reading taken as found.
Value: 50 kg
